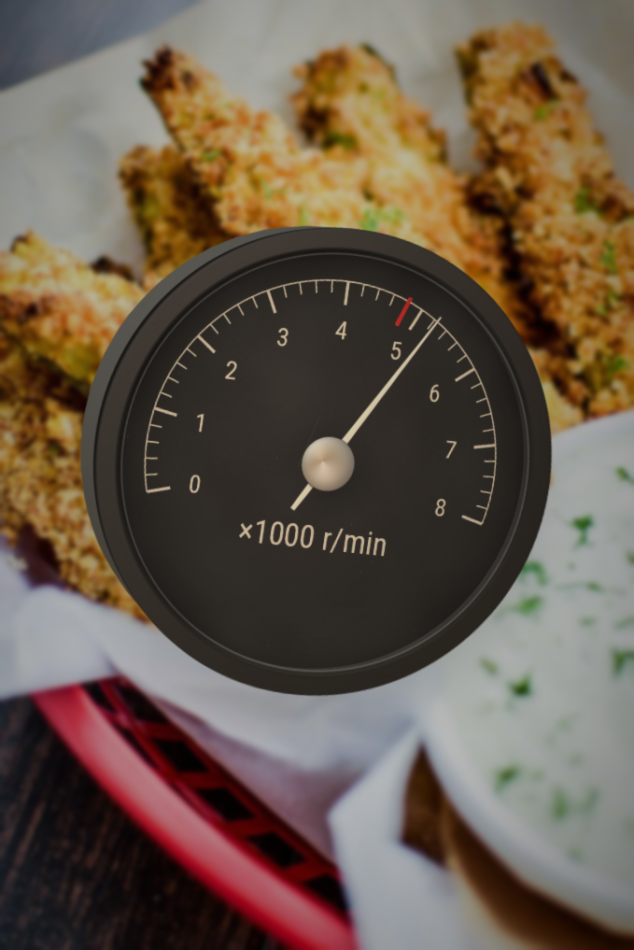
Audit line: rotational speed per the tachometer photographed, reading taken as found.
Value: 5200 rpm
